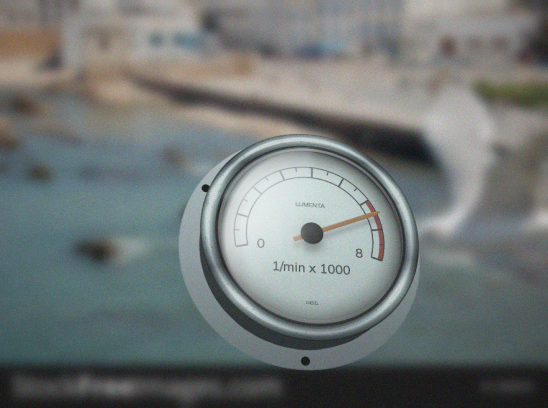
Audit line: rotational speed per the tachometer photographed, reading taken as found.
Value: 6500 rpm
